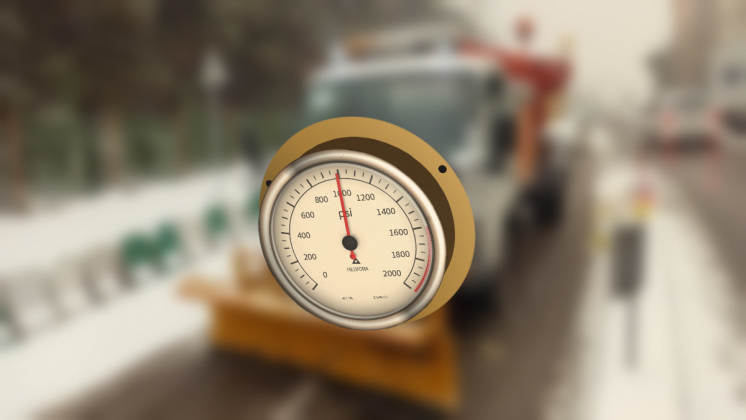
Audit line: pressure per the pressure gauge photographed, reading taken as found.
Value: 1000 psi
